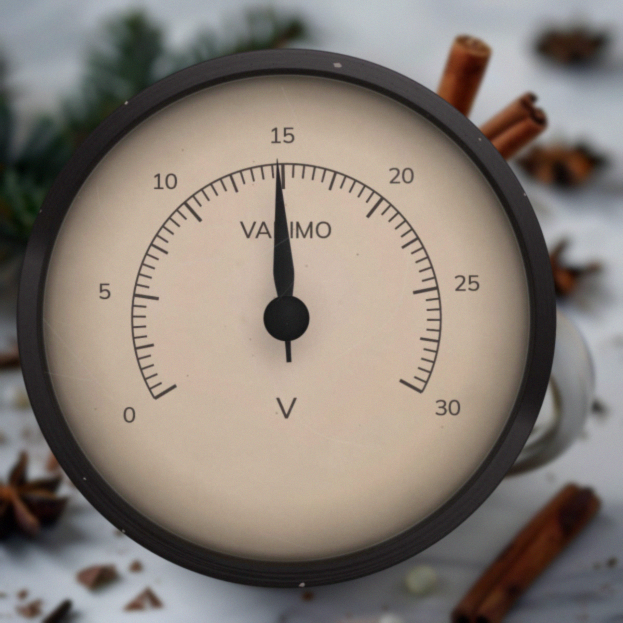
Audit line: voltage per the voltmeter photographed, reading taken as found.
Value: 14.75 V
